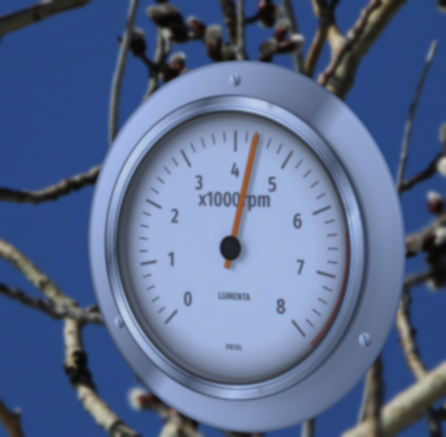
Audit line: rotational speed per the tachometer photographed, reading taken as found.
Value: 4400 rpm
